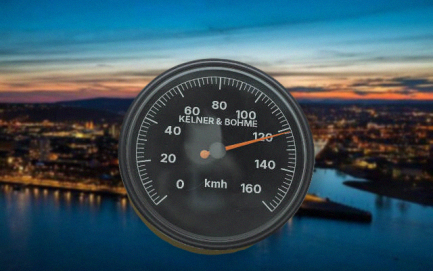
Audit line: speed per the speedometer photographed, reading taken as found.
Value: 122 km/h
